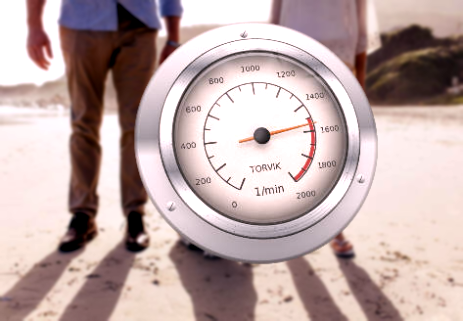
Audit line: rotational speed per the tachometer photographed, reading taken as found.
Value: 1550 rpm
